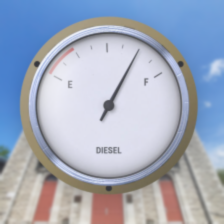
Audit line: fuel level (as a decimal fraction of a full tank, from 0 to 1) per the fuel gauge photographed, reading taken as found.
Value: 0.75
